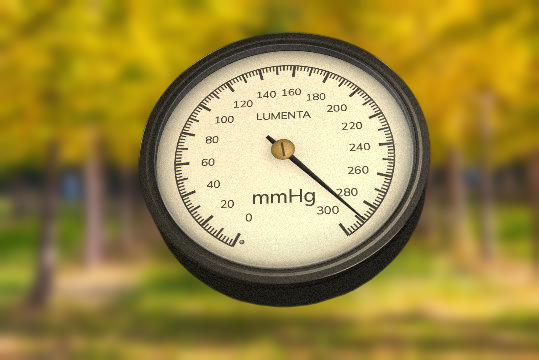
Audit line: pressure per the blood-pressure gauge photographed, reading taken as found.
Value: 290 mmHg
